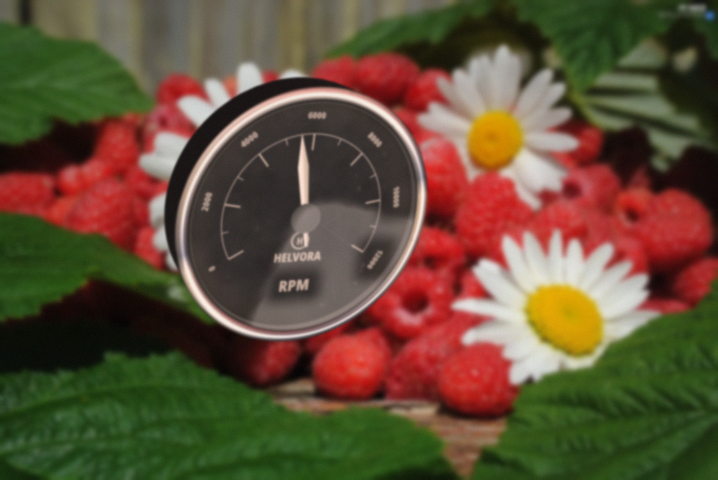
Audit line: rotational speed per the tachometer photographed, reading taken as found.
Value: 5500 rpm
